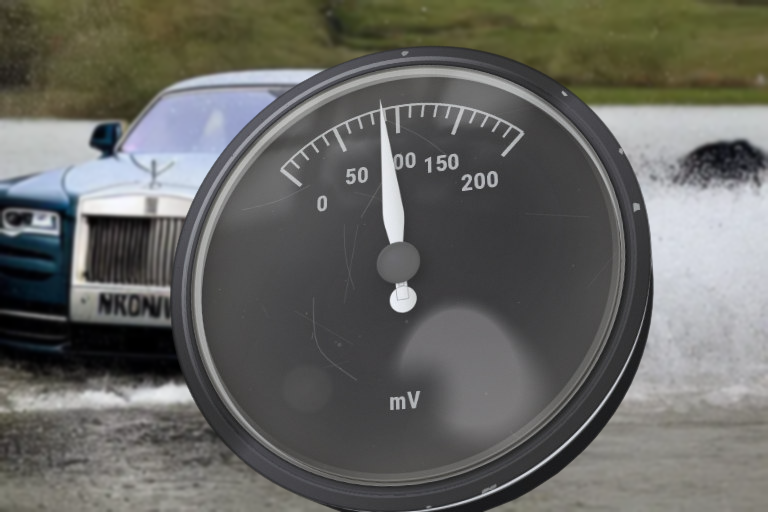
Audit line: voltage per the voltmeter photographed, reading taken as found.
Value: 90 mV
